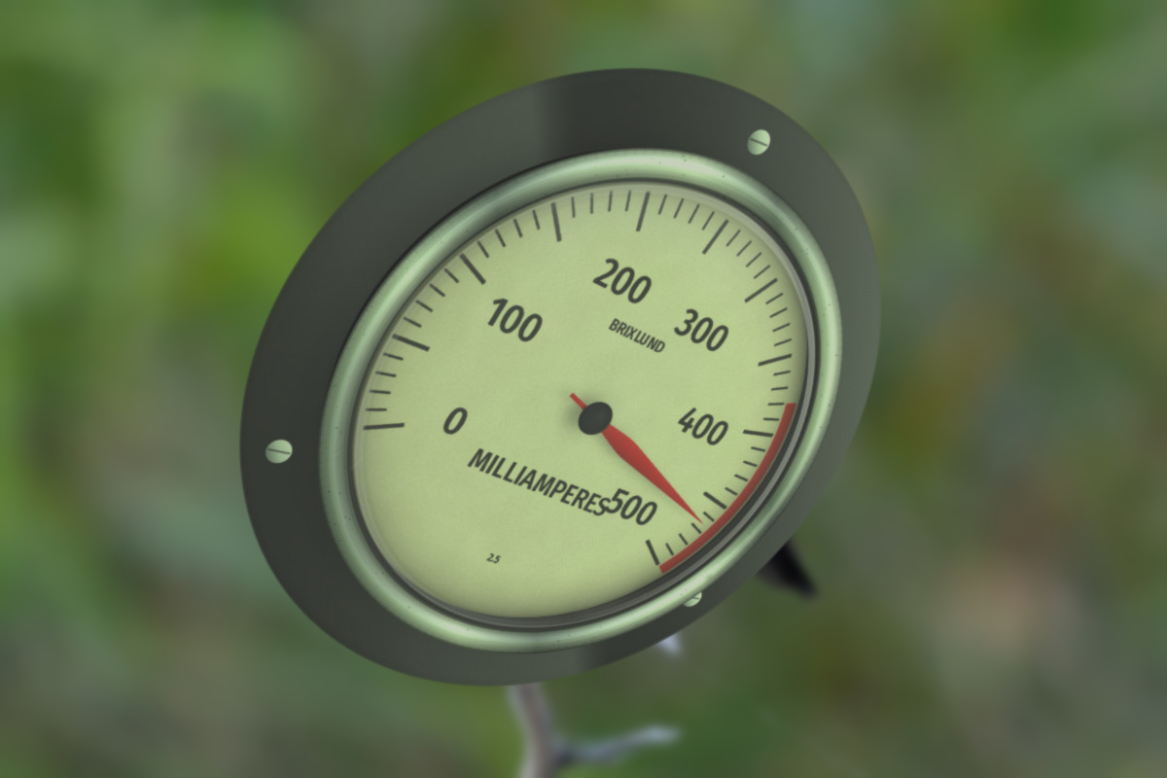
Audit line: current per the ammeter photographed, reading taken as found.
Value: 465 mA
